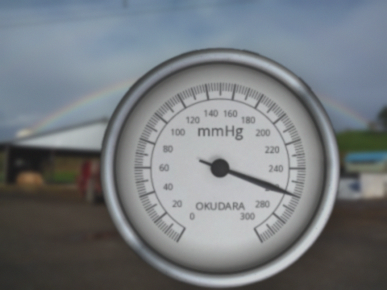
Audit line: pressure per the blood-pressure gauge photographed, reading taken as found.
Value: 260 mmHg
